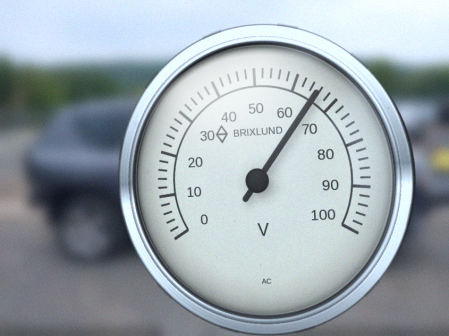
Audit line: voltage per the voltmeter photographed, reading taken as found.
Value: 66 V
